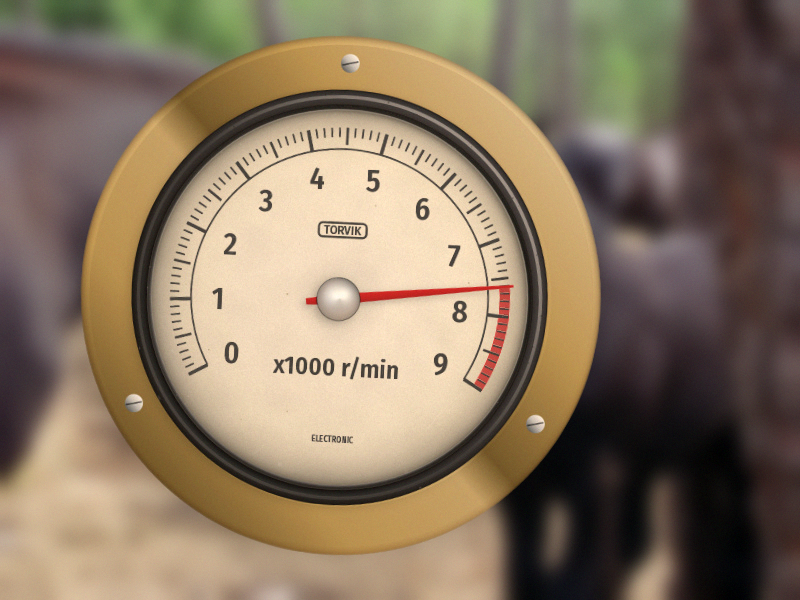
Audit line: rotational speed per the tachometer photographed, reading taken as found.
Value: 7600 rpm
